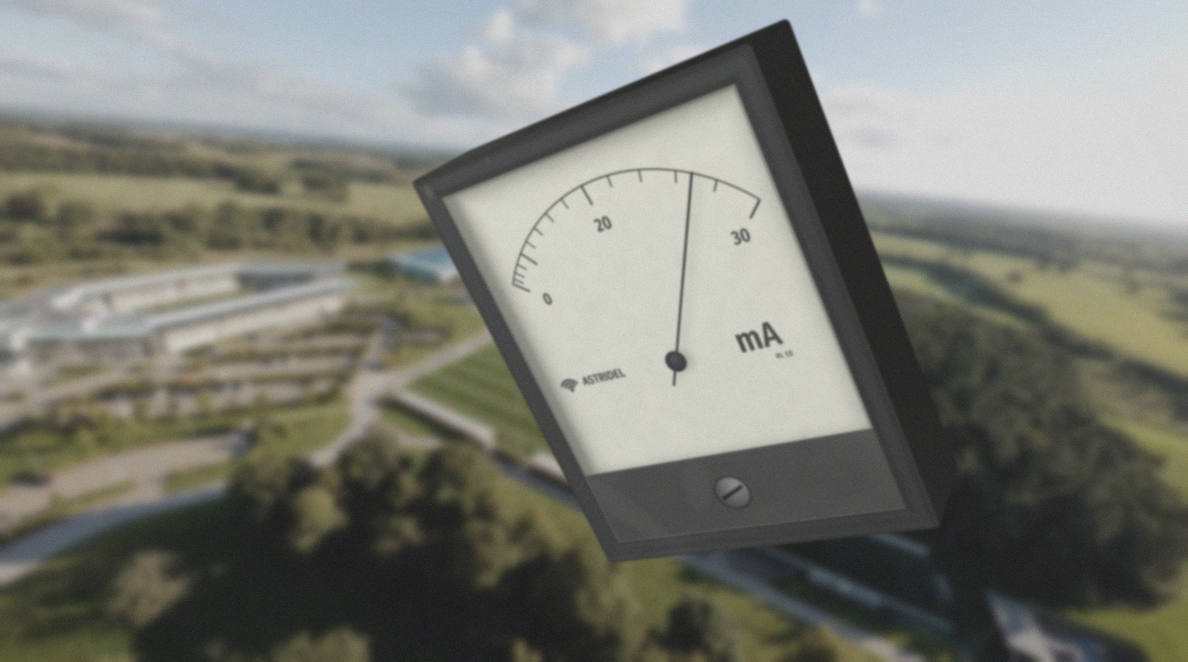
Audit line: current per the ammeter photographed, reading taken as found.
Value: 27 mA
